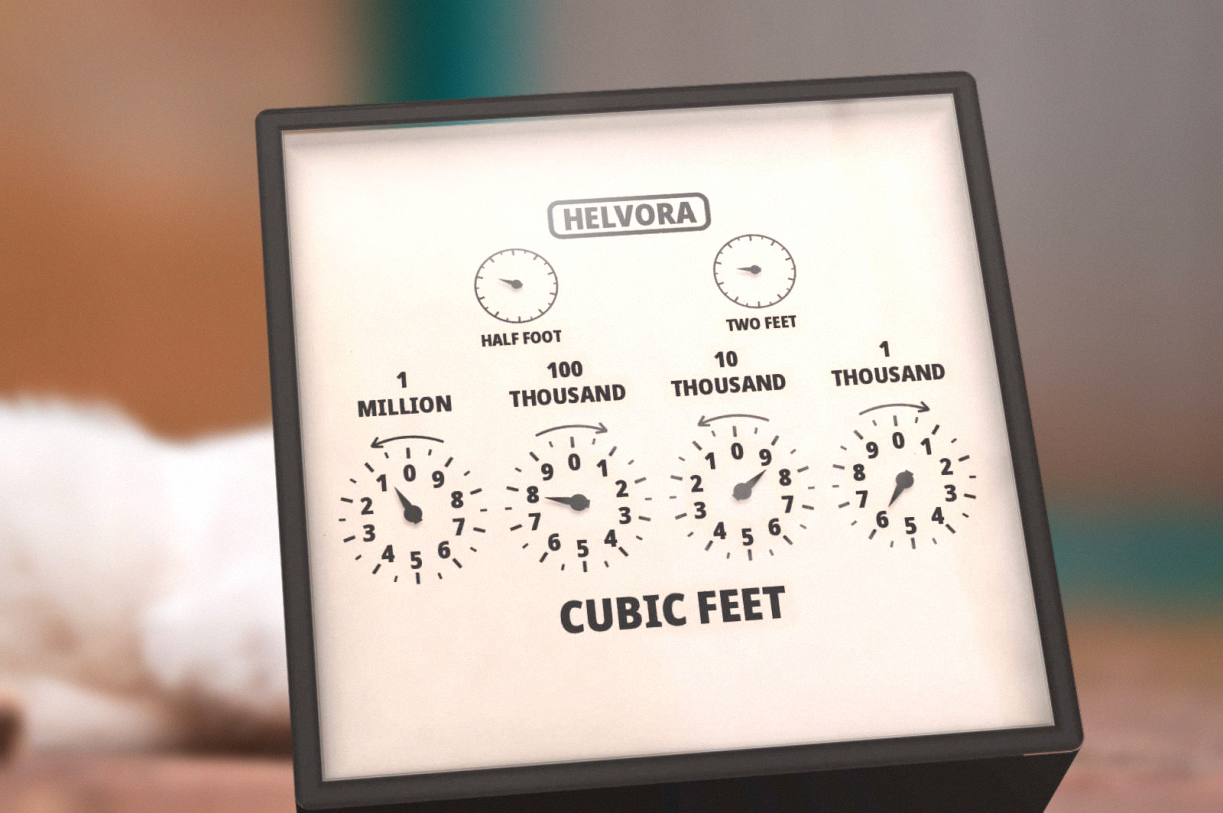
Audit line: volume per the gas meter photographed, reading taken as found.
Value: 78600 ft³
